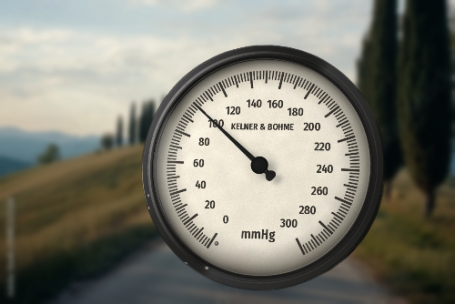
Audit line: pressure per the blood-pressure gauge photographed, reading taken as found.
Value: 100 mmHg
